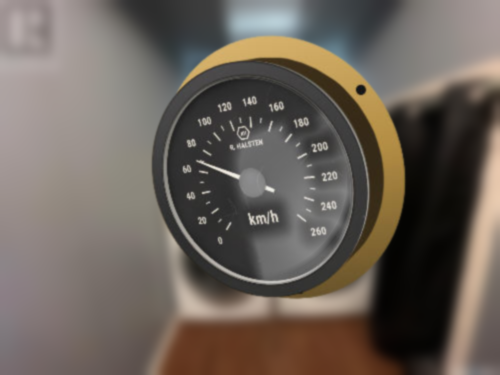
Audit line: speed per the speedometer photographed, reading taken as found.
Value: 70 km/h
